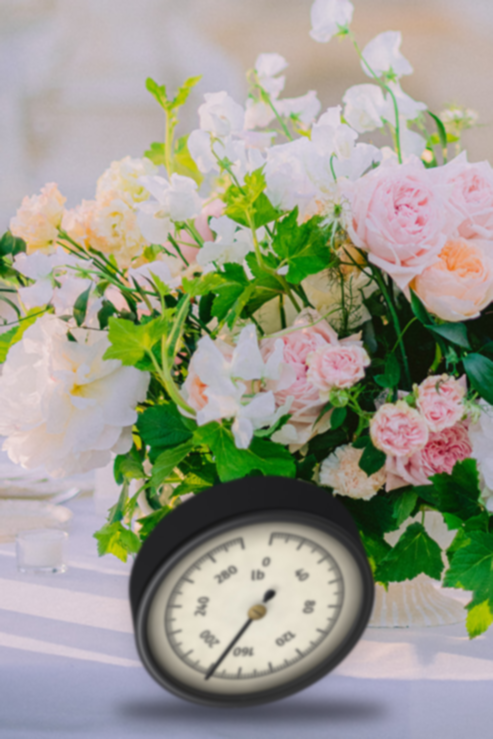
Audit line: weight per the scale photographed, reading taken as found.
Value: 180 lb
